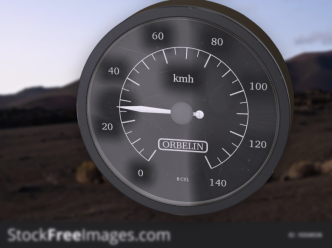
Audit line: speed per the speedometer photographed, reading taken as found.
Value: 27.5 km/h
